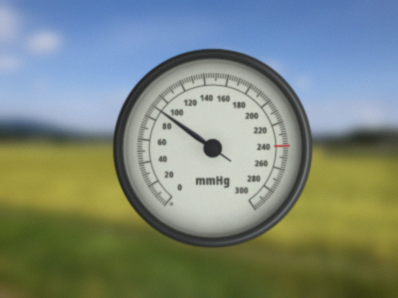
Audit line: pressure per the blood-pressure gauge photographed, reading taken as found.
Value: 90 mmHg
